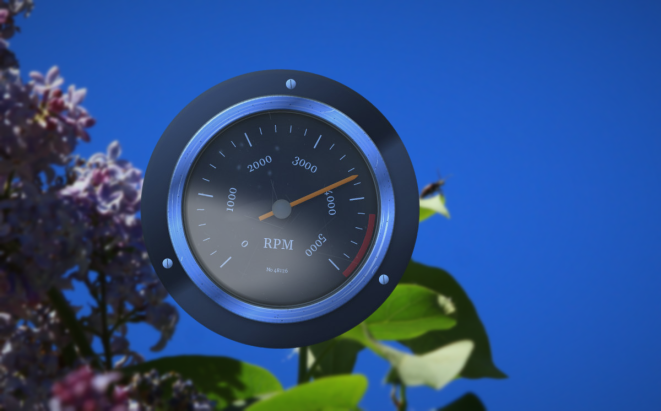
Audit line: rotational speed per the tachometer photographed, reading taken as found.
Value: 3700 rpm
